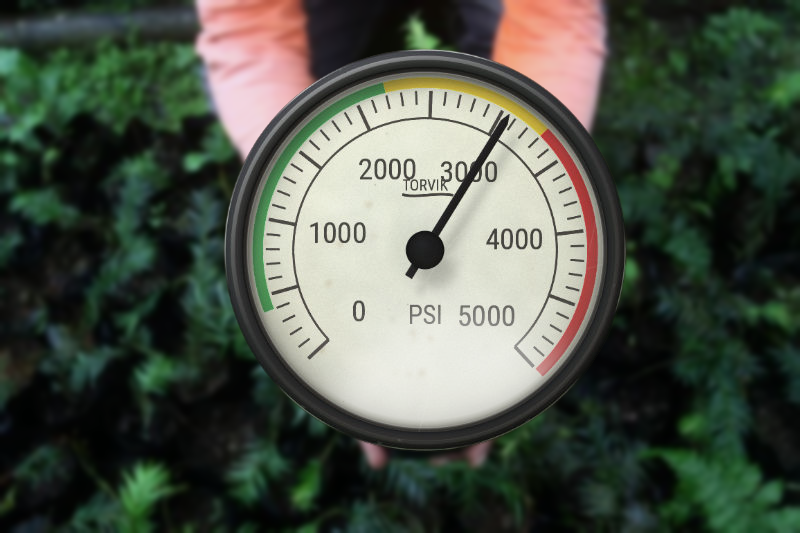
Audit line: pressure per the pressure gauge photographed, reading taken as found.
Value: 3050 psi
